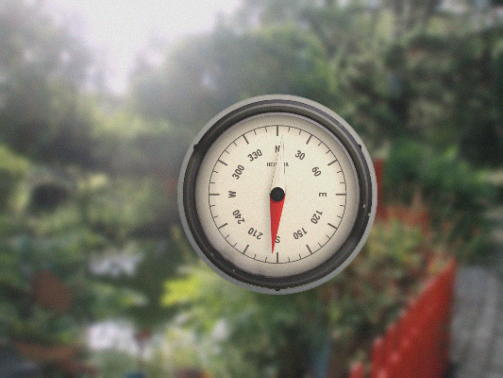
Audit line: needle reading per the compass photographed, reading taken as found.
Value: 185 °
